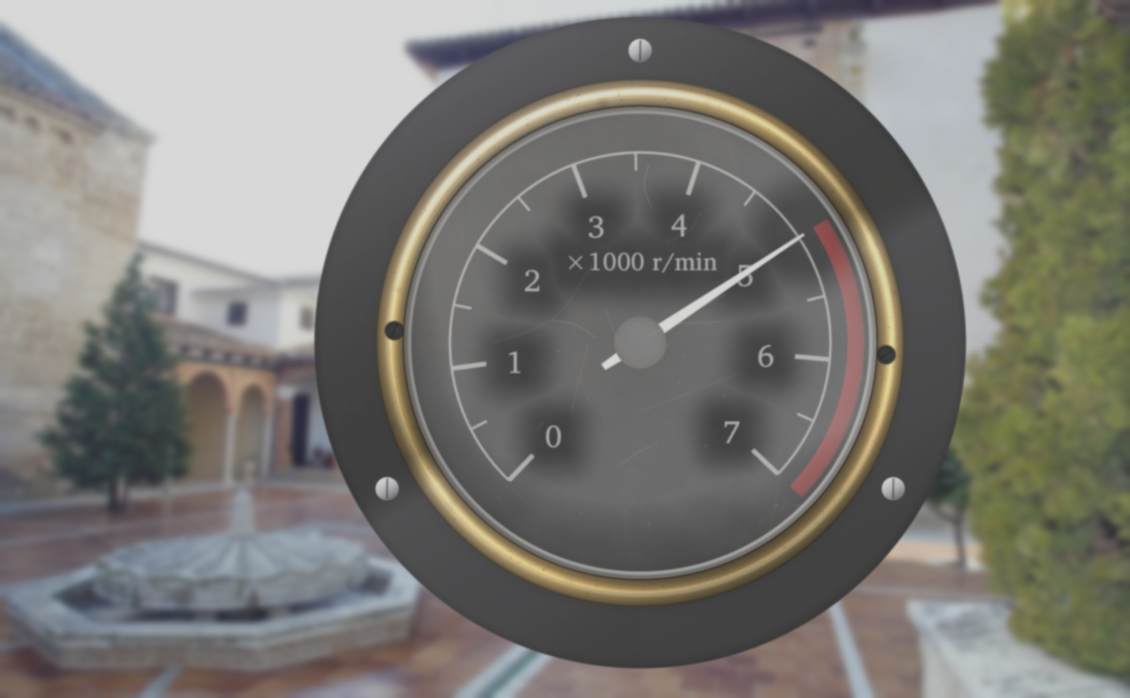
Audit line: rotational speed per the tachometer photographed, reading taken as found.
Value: 5000 rpm
